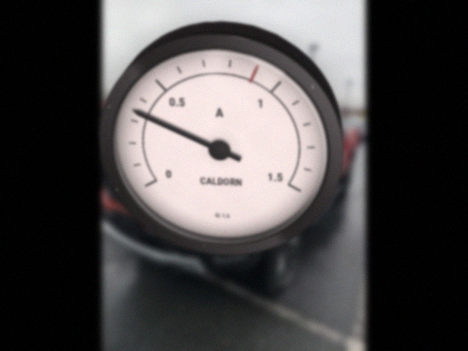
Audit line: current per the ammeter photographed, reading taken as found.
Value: 0.35 A
